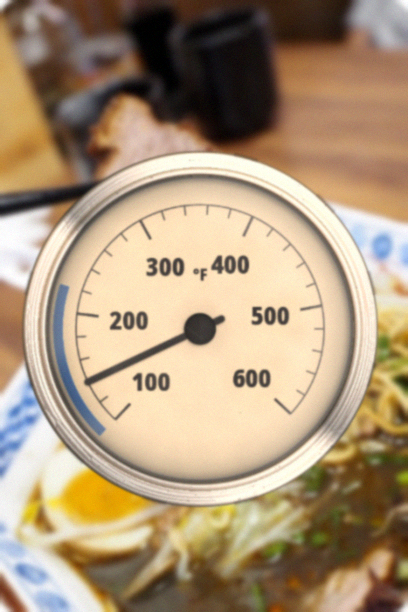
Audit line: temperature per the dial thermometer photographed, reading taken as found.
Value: 140 °F
